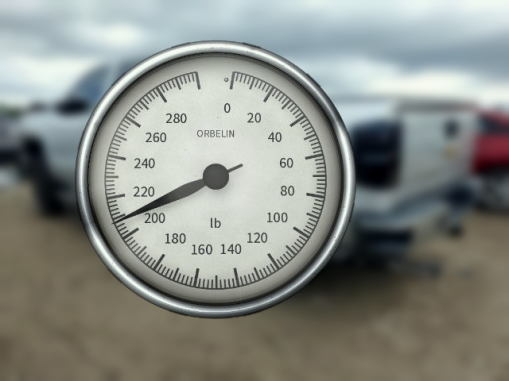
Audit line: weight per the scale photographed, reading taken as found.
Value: 208 lb
